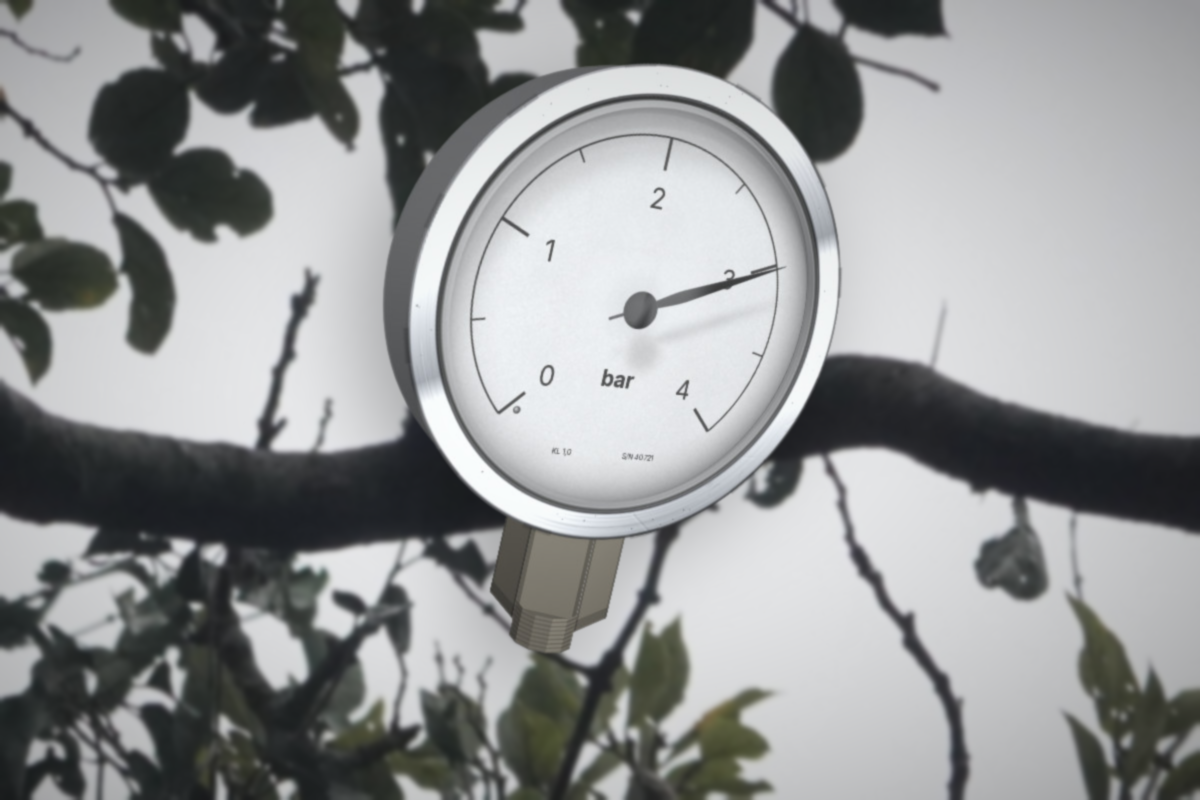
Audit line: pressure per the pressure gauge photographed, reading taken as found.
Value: 3 bar
